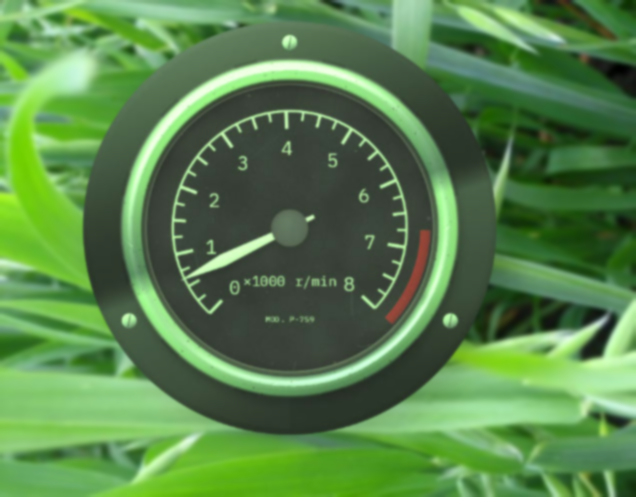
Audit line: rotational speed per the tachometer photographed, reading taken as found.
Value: 625 rpm
